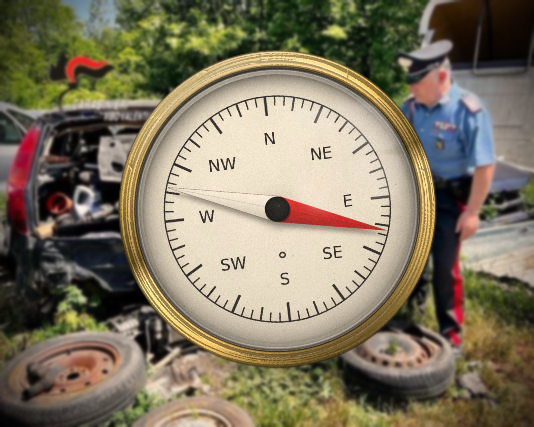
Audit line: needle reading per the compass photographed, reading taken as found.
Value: 107.5 °
